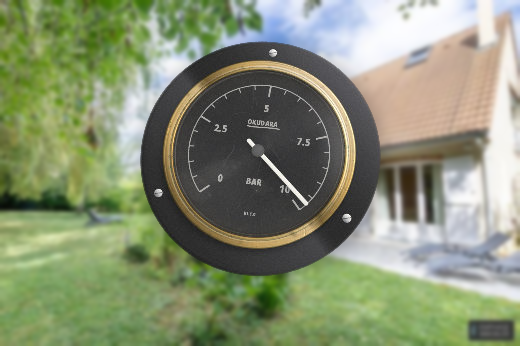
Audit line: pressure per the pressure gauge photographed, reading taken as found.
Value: 9.75 bar
